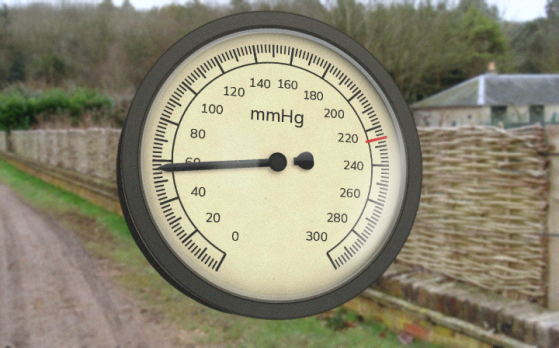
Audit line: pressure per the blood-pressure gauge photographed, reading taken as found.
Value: 56 mmHg
